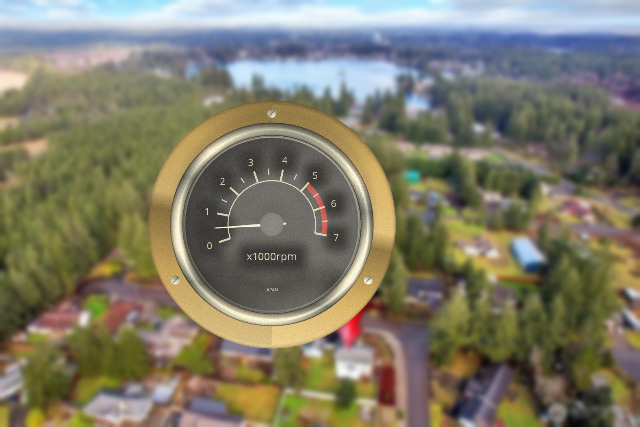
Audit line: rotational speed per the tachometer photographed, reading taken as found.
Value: 500 rpm
